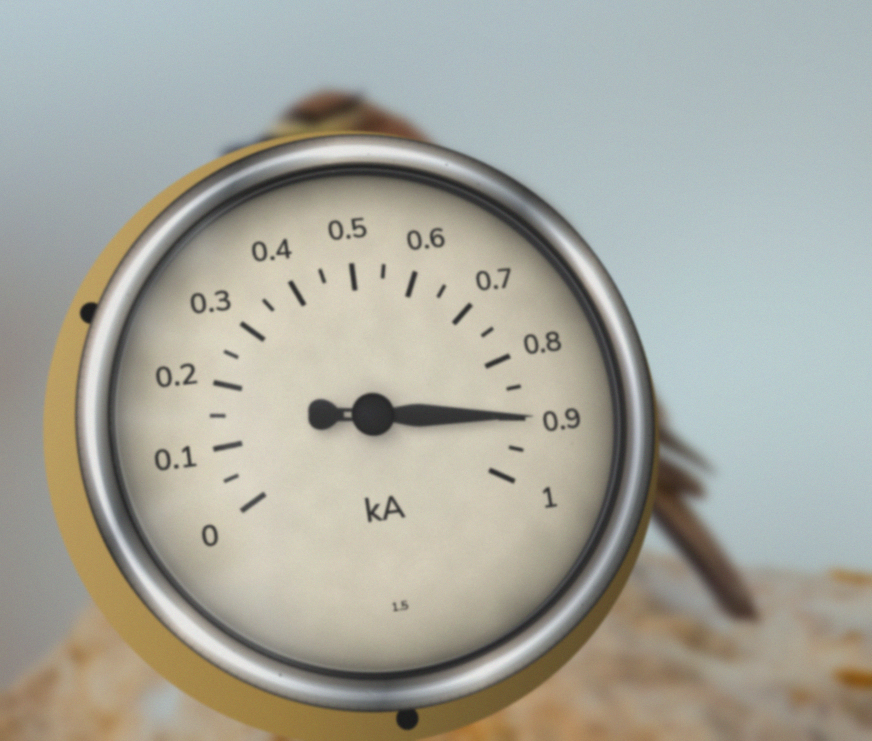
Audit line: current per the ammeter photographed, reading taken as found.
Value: 0.9 kA
